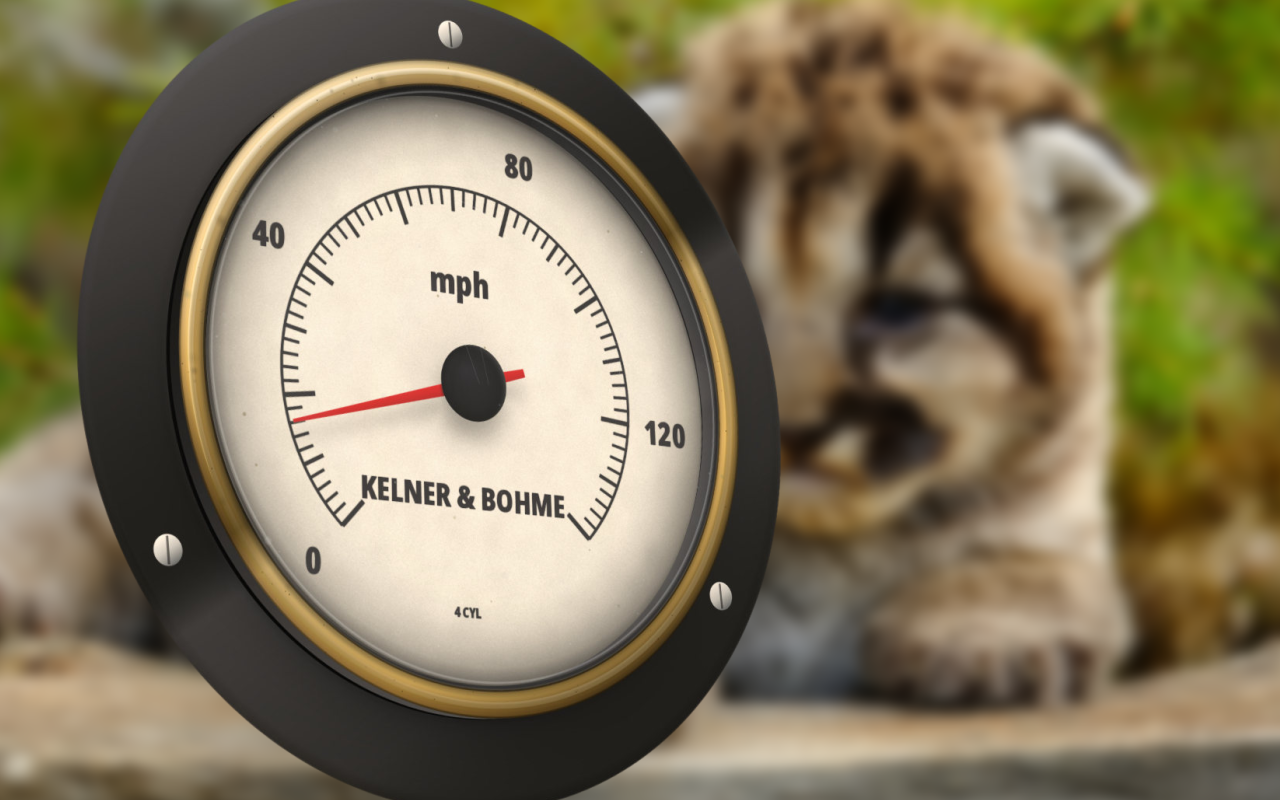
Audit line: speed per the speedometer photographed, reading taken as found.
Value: 16 mph
